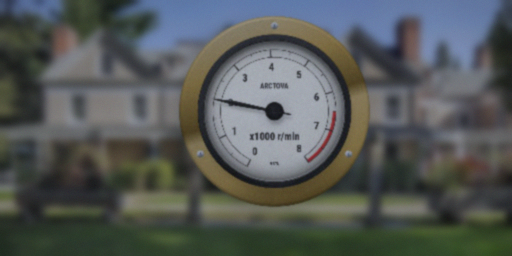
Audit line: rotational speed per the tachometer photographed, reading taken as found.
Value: 2000 rpm
